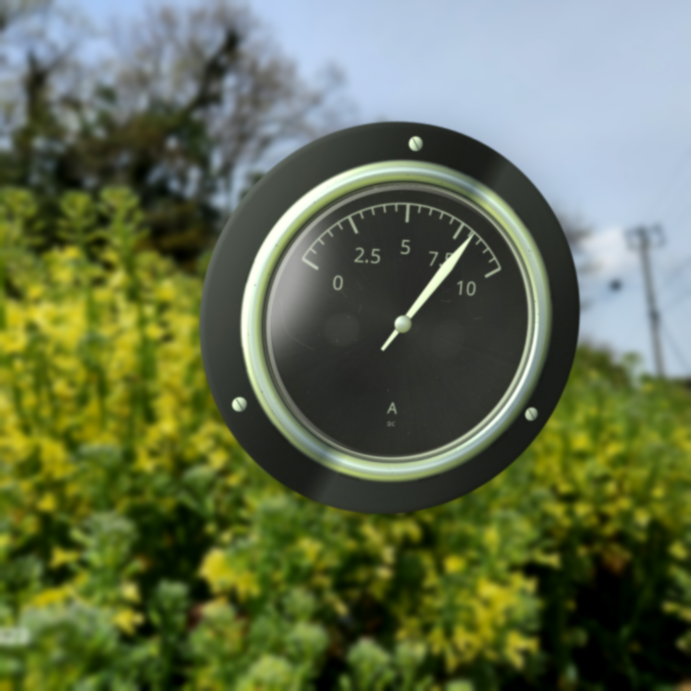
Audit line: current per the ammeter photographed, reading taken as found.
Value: 8 A
